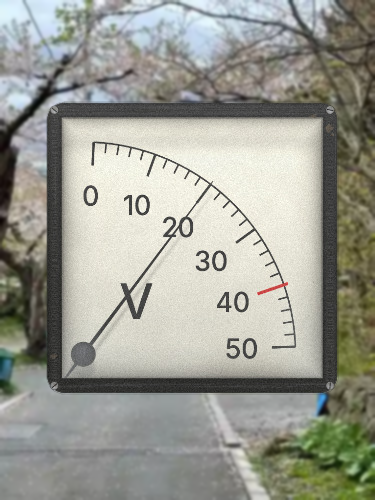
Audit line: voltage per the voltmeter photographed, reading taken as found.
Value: 20 V
